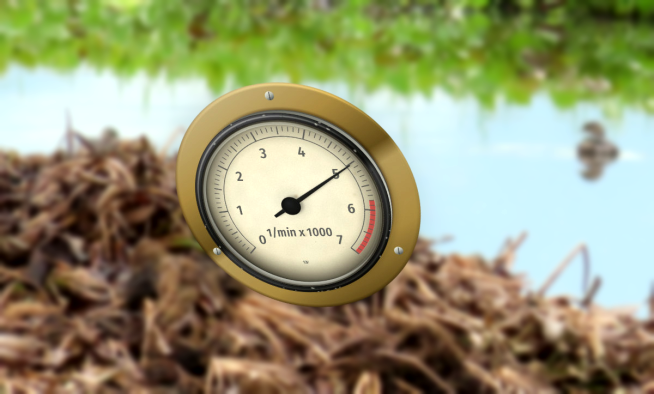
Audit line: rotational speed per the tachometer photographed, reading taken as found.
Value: 5000 rpm
